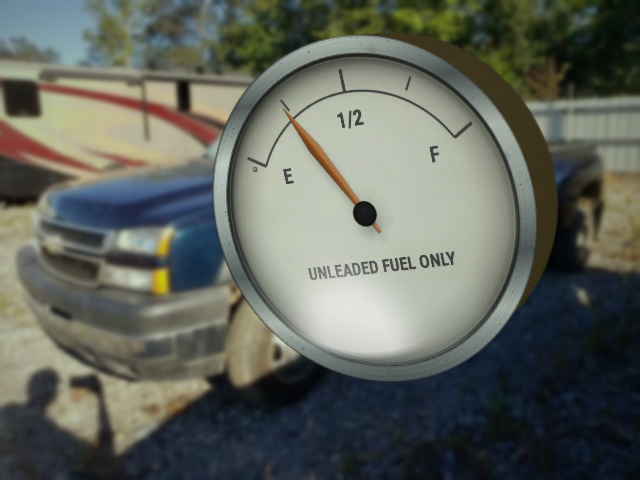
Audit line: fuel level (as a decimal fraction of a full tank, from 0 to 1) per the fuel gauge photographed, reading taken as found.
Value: 0.25
